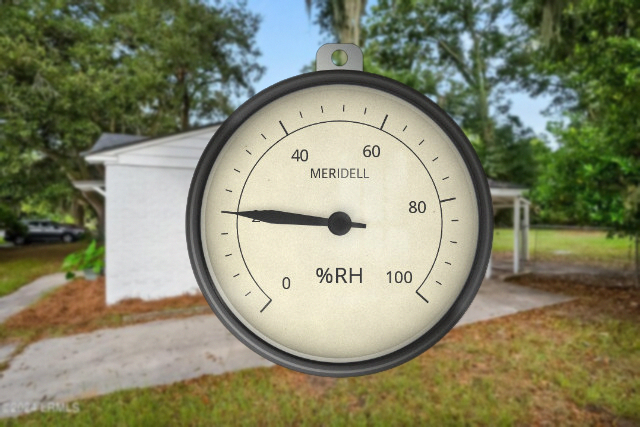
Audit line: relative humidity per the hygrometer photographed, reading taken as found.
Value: 20 %
